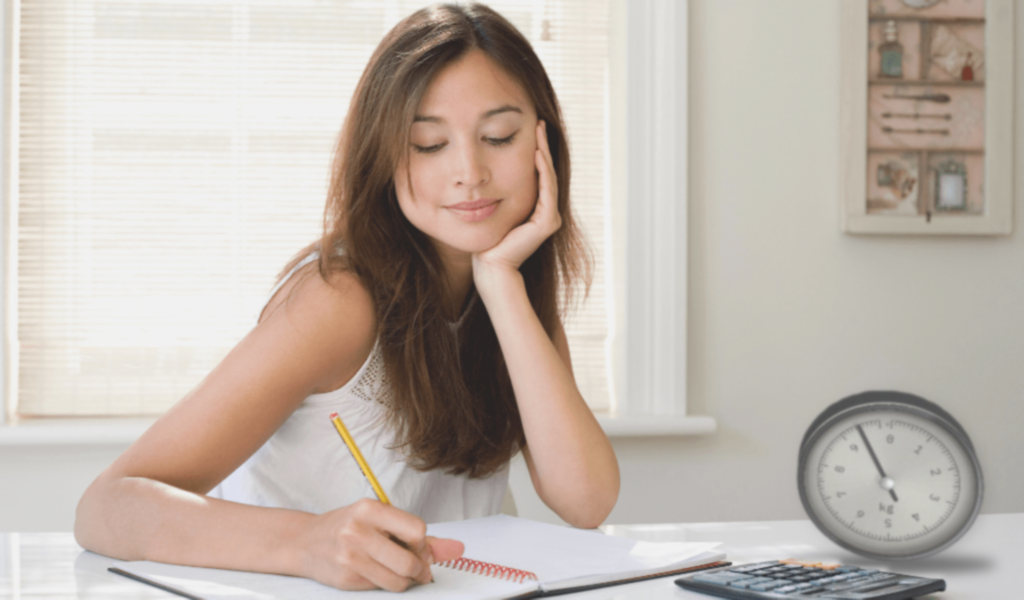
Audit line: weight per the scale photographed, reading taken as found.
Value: 9.5 kg
